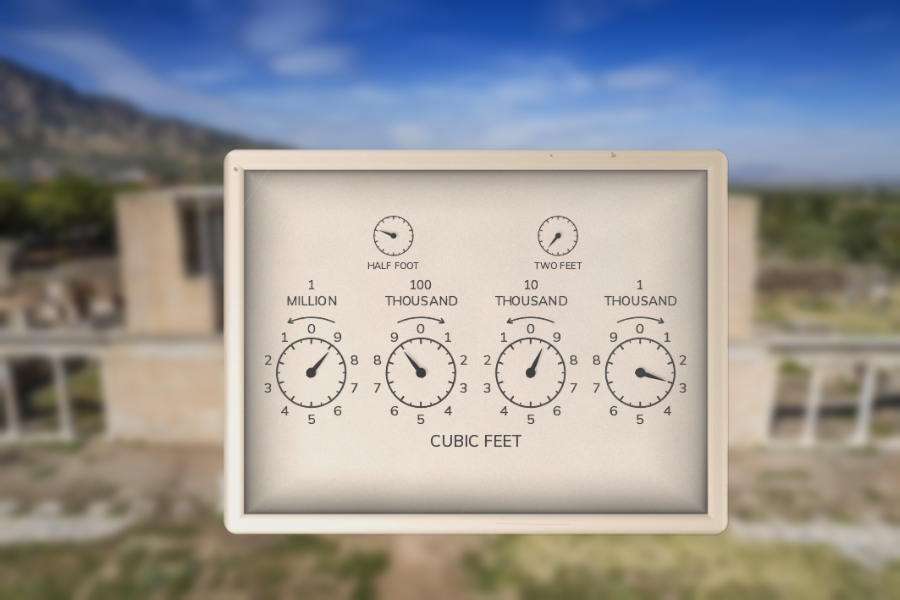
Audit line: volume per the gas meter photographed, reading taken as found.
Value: 889300 ft³
